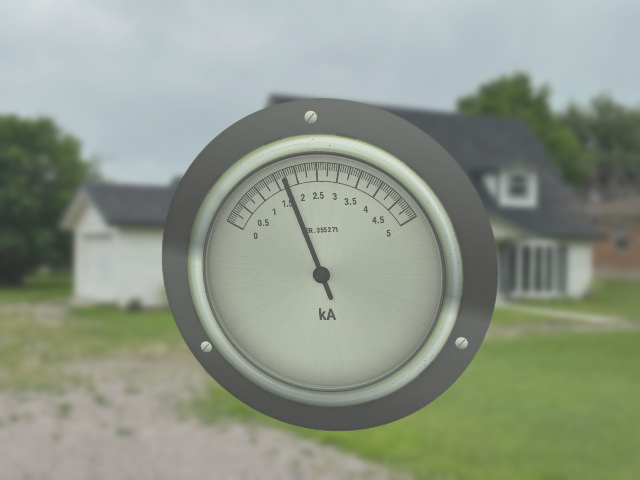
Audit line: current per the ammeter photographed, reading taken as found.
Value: 1.75 kA
